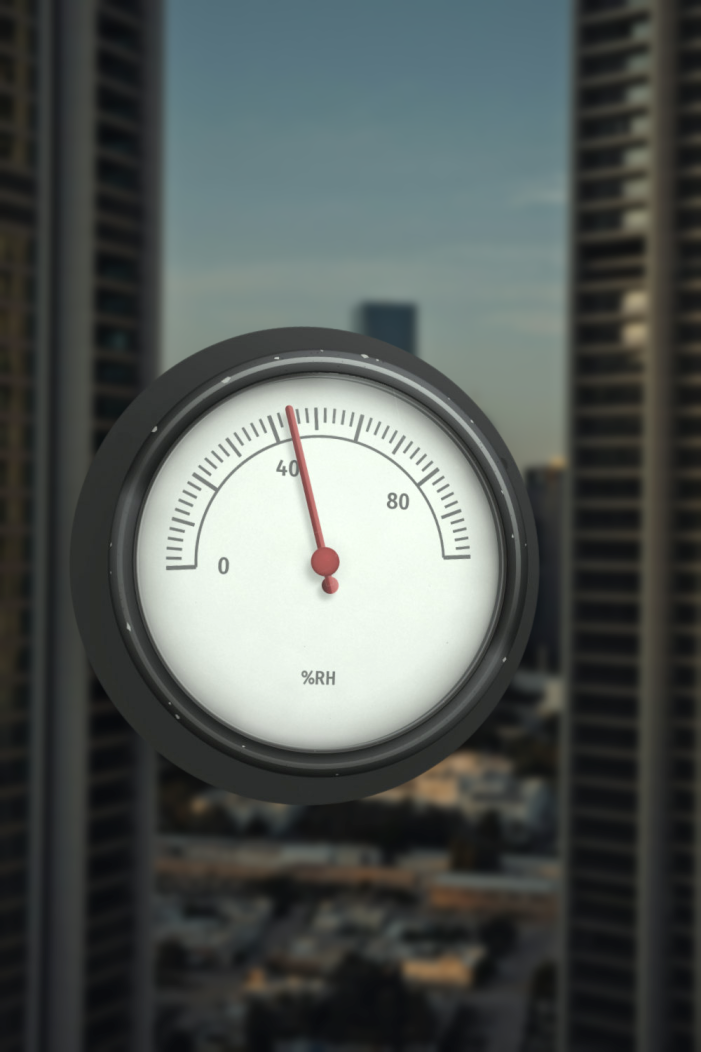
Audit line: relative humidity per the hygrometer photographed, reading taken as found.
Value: 44 %
